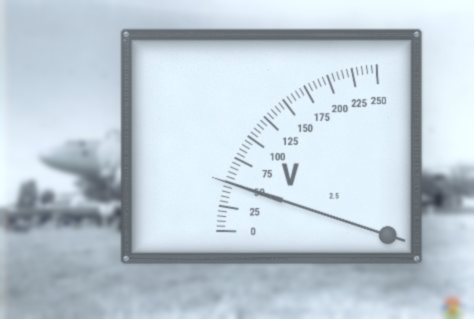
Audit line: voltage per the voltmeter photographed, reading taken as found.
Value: 50 V
